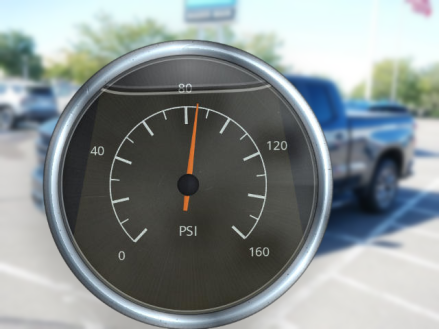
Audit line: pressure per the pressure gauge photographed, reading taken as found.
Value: 85 psi
